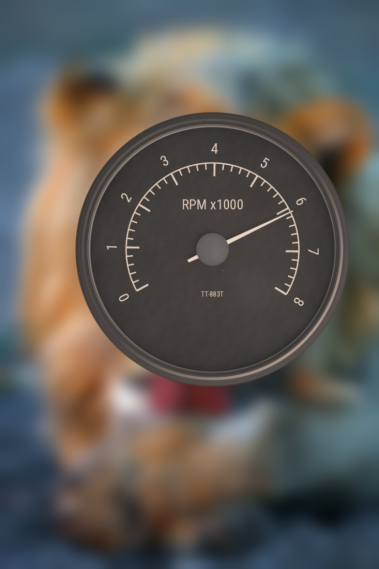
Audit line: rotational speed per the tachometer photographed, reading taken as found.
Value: 6100 rpm
